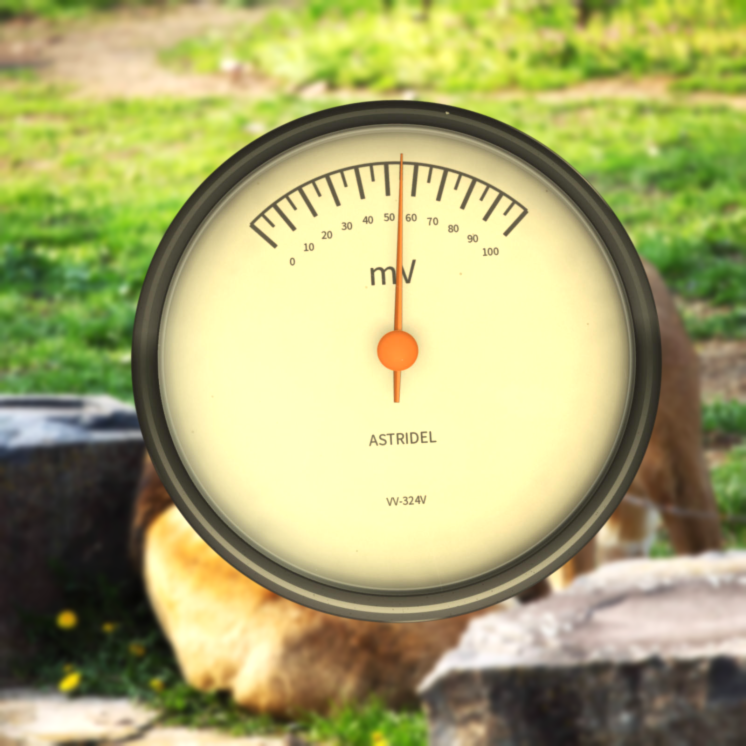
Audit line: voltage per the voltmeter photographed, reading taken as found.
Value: 55 mV
